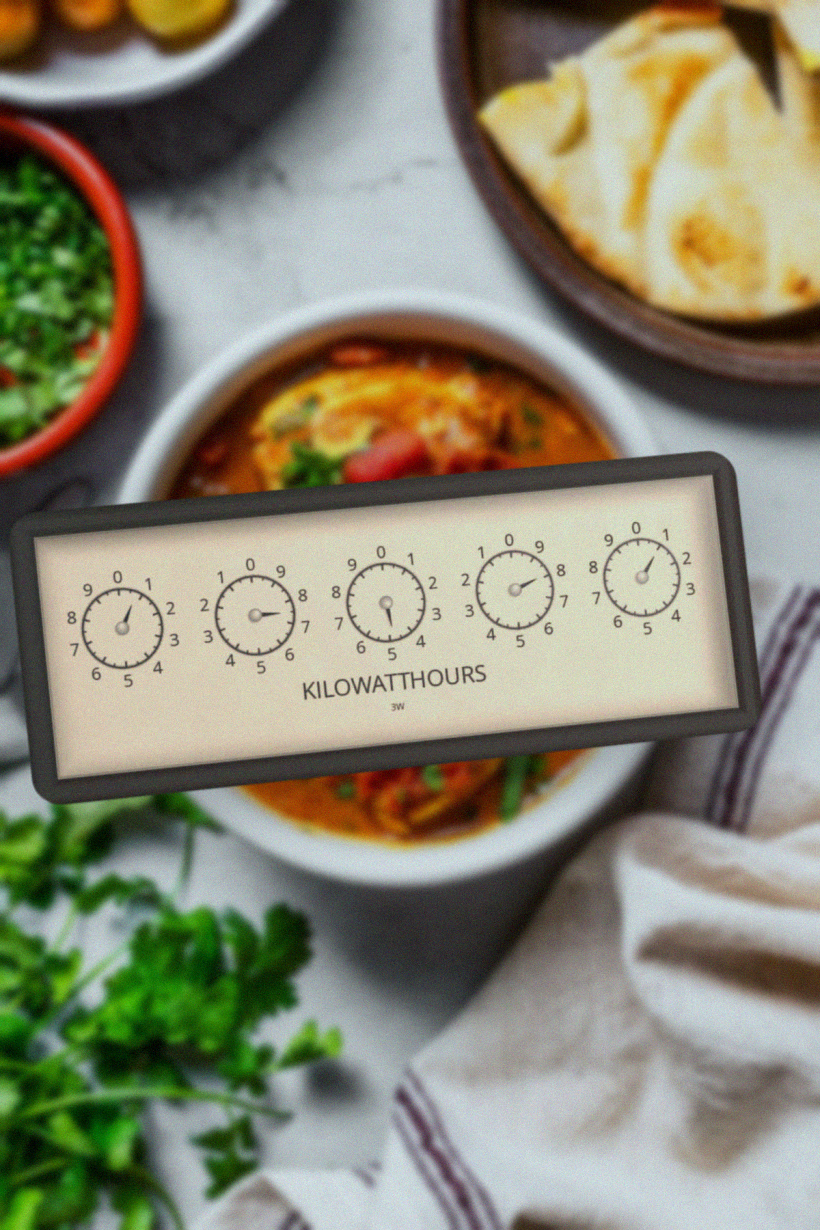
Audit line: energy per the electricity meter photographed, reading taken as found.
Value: 7481 kWh
